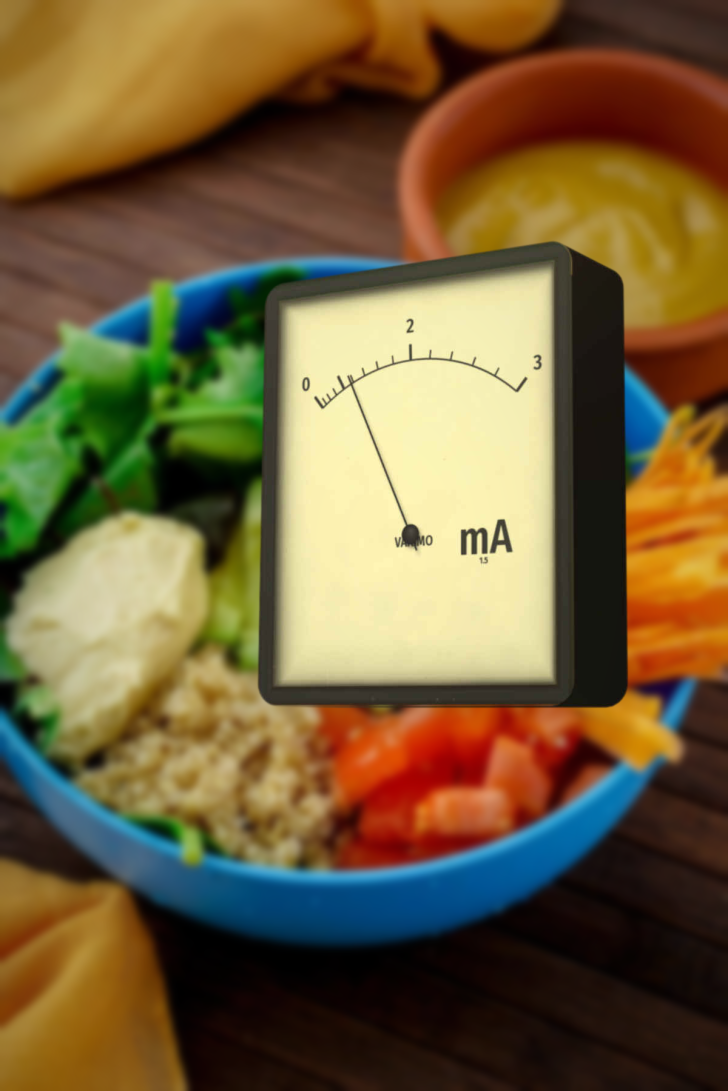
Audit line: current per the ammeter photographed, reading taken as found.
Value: 1.2 mA
